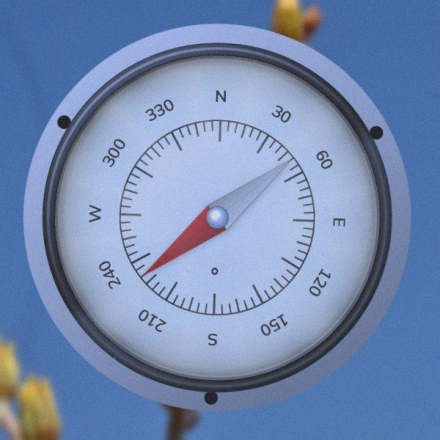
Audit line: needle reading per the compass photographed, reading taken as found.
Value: 230 °
